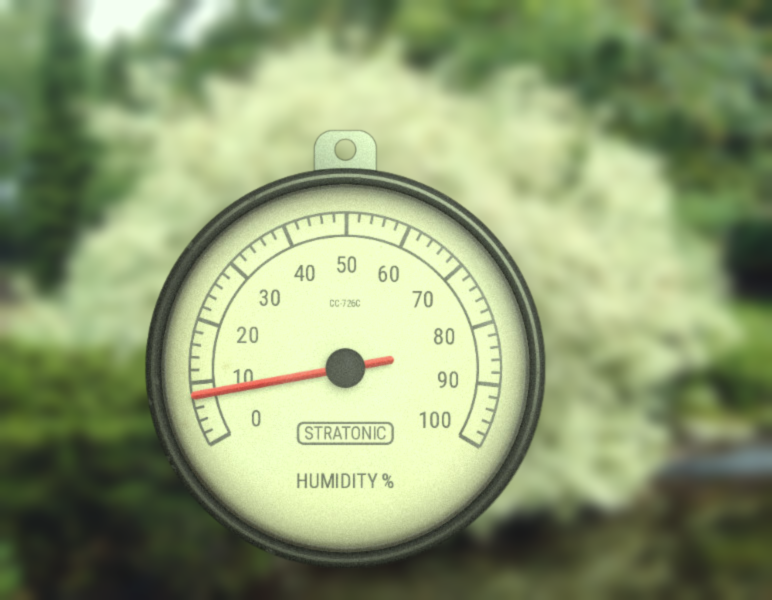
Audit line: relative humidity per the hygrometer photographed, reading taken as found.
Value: 8 %
